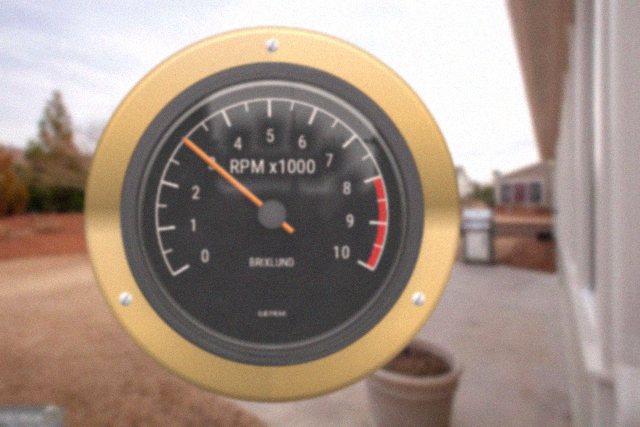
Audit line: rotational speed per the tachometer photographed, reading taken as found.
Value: 3000 rpm
